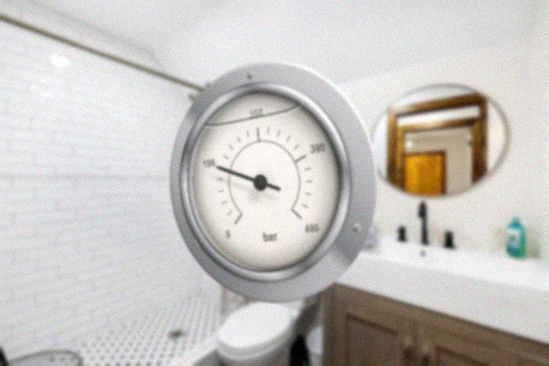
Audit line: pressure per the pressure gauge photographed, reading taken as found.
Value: 100 bar
